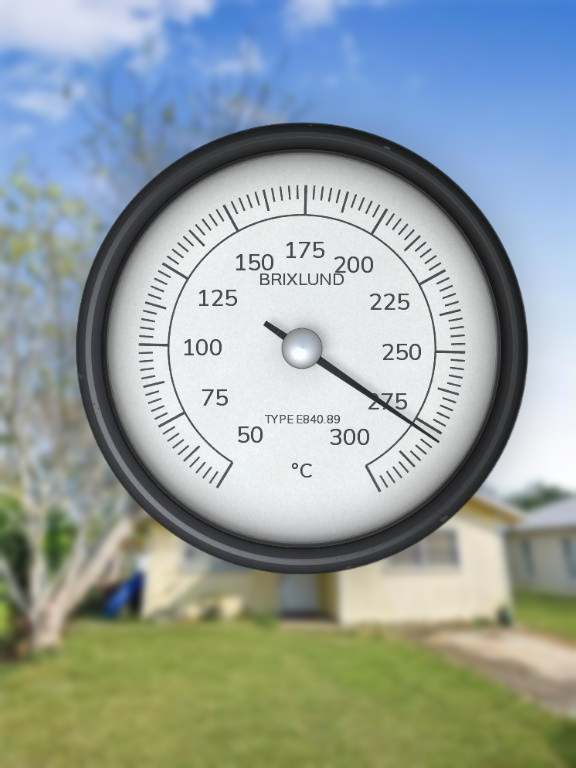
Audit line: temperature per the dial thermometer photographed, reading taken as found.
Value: 277.5 °C
